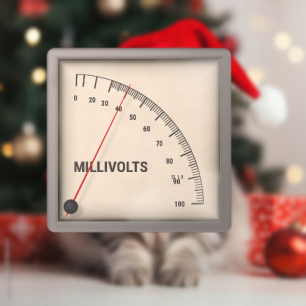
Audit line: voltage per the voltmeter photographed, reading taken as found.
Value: 40 mV
